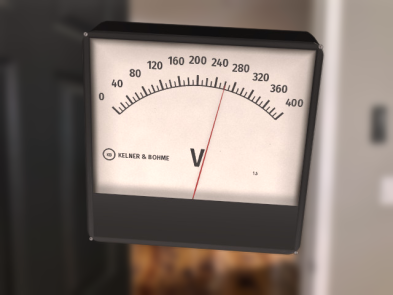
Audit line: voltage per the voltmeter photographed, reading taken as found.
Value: 260 V
